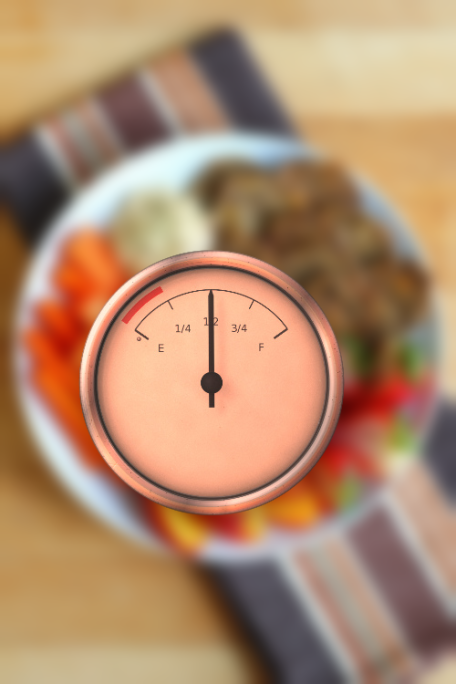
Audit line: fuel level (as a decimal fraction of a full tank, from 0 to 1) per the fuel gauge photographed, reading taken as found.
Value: 0.5
